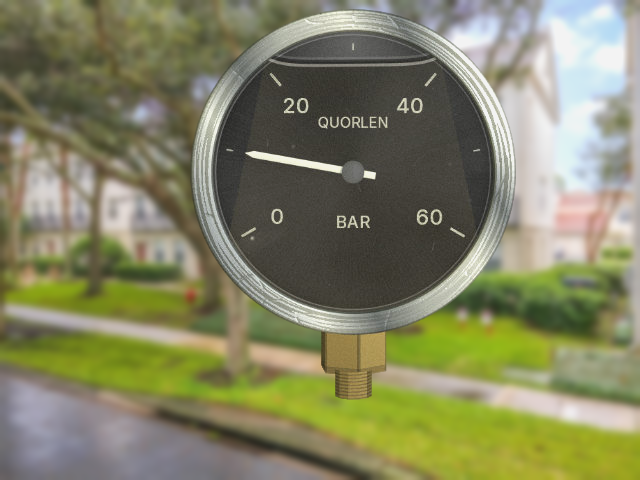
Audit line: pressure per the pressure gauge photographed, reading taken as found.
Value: 10 bar
